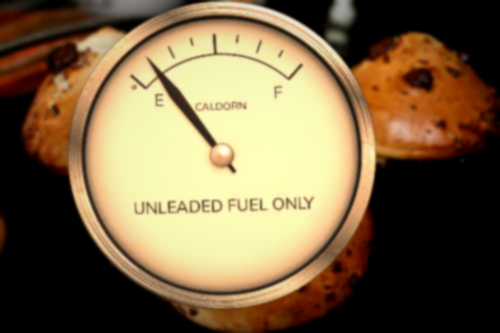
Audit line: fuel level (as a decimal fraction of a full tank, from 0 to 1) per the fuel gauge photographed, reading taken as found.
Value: 0.125
